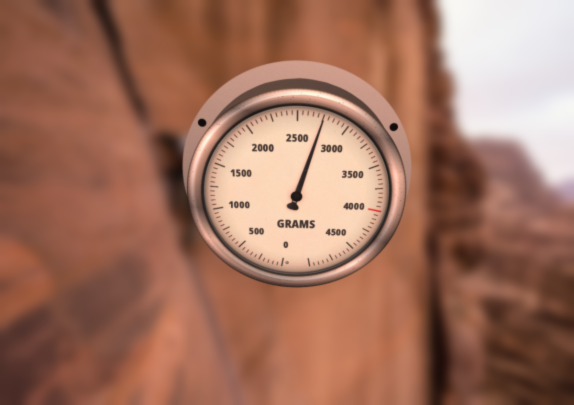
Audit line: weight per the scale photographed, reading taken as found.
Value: 2750 g
